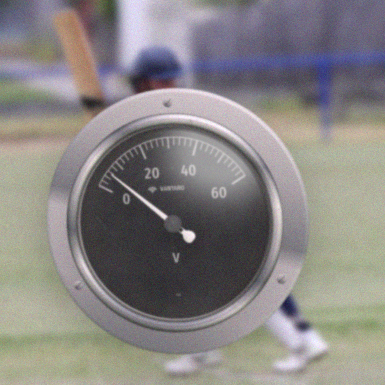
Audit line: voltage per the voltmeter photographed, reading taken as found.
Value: 6 V
